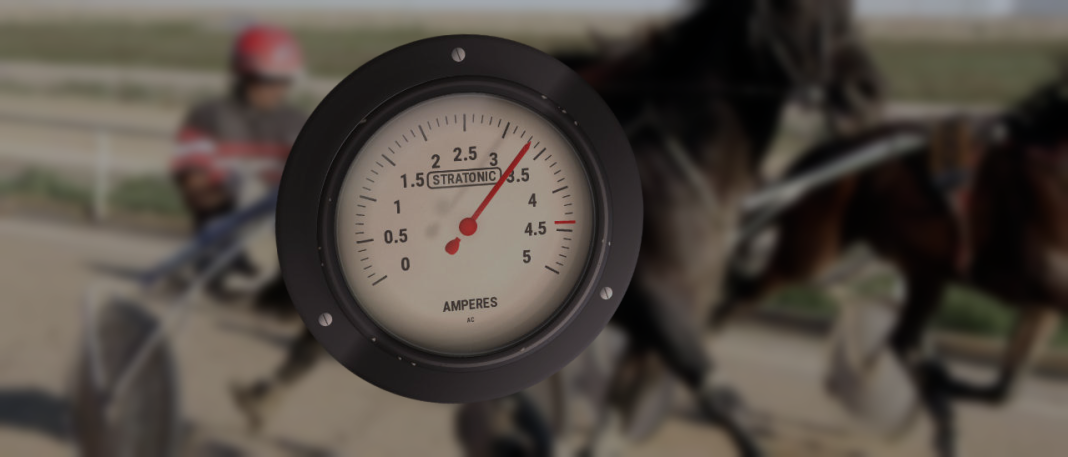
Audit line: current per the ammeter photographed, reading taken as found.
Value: 3.3 A
